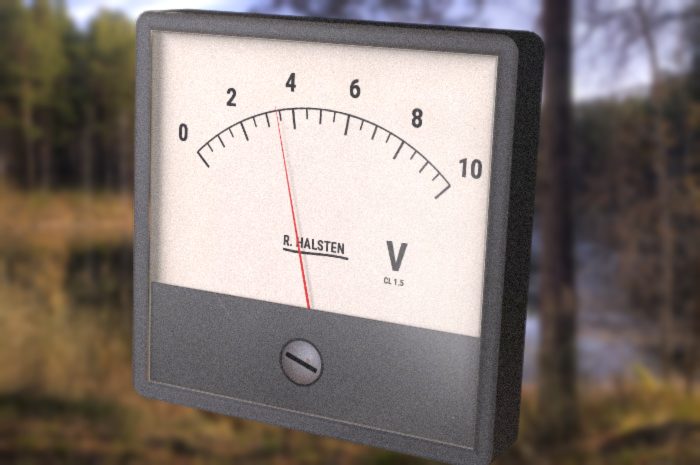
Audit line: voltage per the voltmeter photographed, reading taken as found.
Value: 3.5 V
